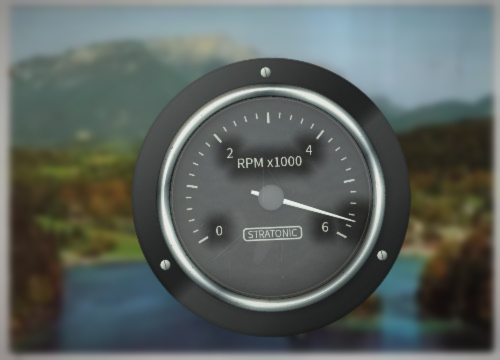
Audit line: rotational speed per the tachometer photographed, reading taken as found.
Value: 5700 rpm
